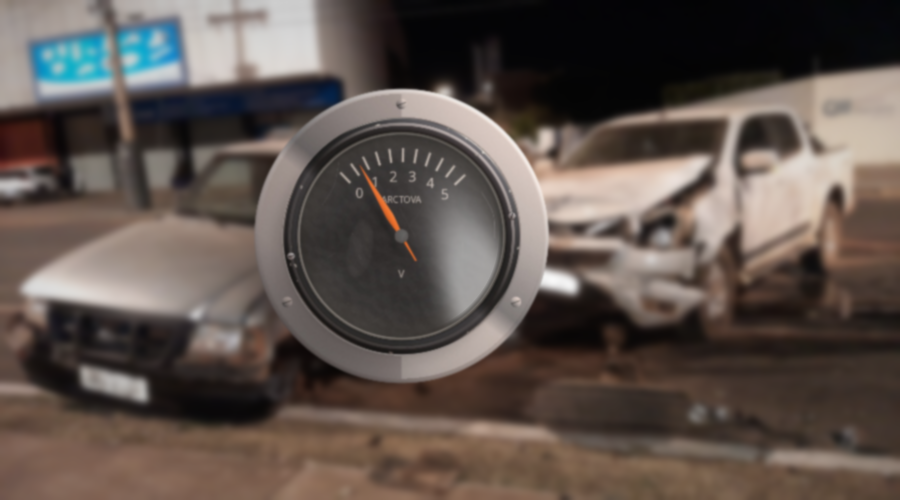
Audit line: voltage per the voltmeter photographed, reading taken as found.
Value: 0.75 V
